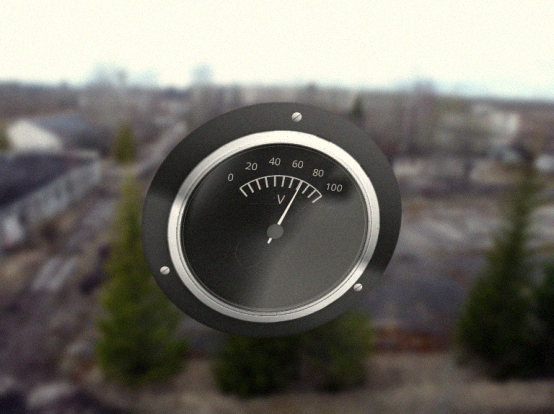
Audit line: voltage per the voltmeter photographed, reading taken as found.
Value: 70 V
